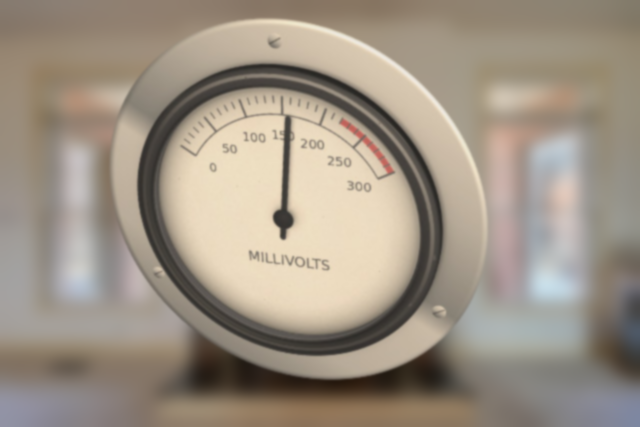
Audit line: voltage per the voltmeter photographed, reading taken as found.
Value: 160 mV
